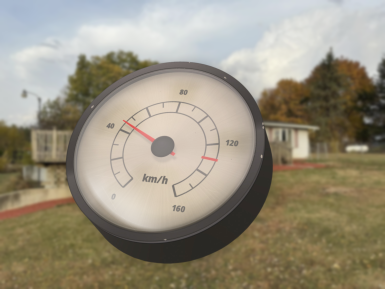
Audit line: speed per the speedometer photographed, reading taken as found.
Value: 45 km/h
